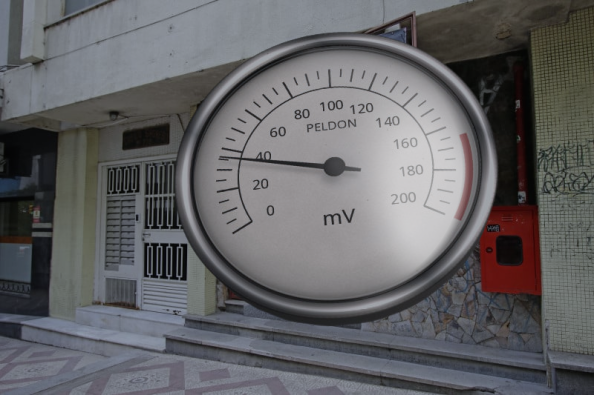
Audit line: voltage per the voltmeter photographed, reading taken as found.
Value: 35 mV
